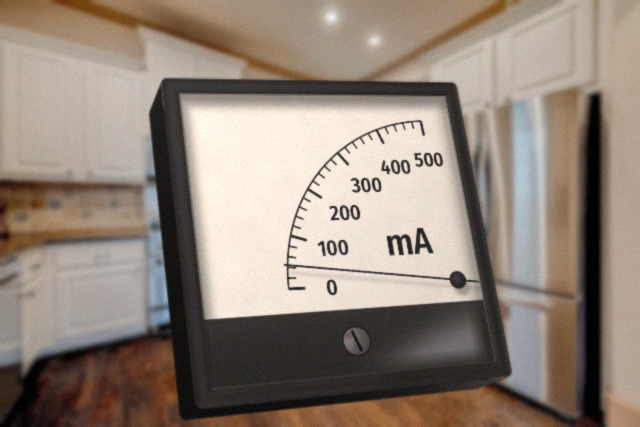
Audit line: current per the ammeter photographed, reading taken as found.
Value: 40 mA
